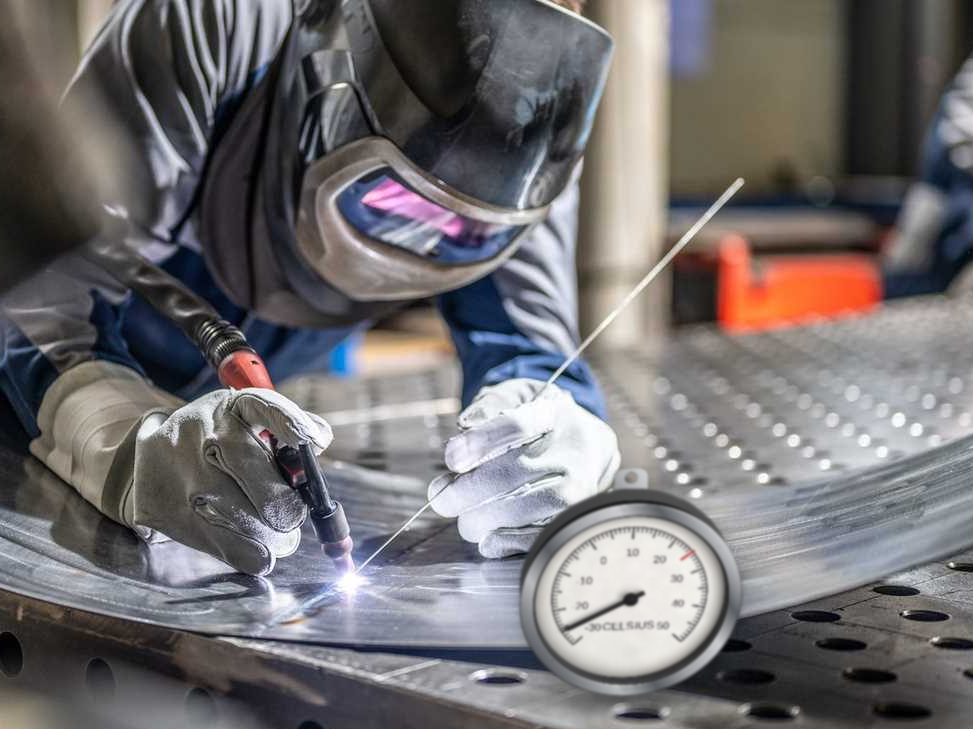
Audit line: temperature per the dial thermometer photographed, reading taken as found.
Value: -25 °C
